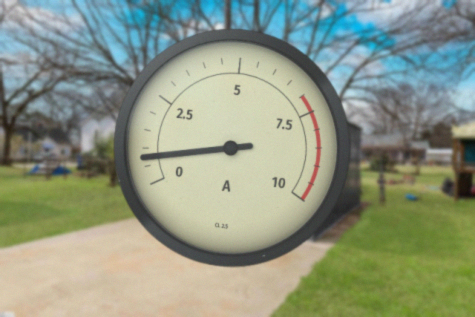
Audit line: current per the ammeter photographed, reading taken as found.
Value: 0.75 A
